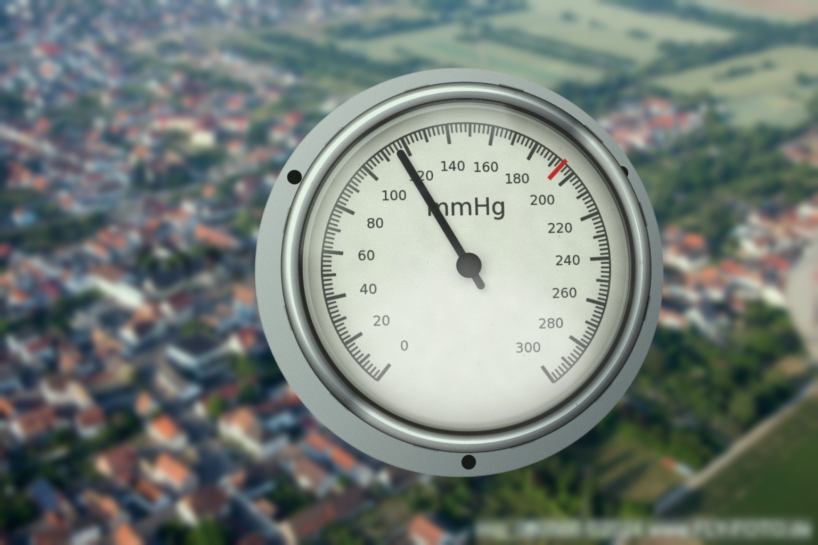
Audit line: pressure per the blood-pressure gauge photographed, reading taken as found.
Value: 116 mmHg
